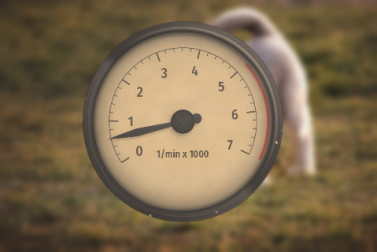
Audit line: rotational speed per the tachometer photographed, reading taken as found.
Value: 600 rpm
